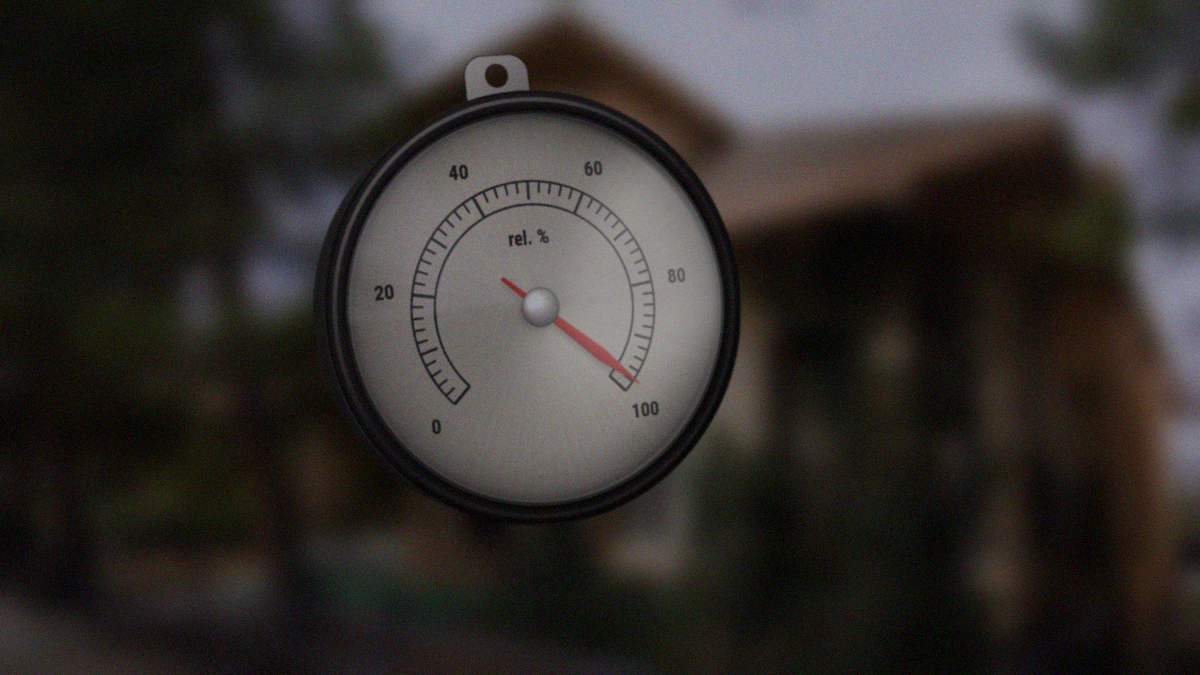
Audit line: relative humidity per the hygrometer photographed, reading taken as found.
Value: 98 %
